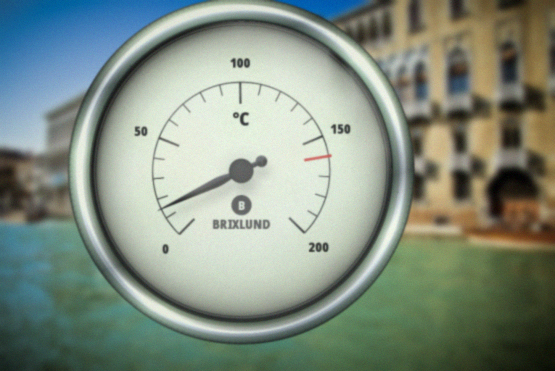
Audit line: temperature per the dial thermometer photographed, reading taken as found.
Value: 15 °C
